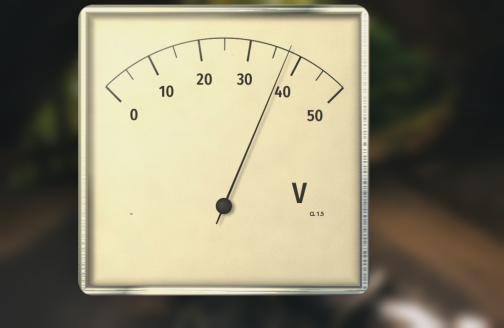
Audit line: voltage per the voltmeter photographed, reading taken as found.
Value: 37.5 V
